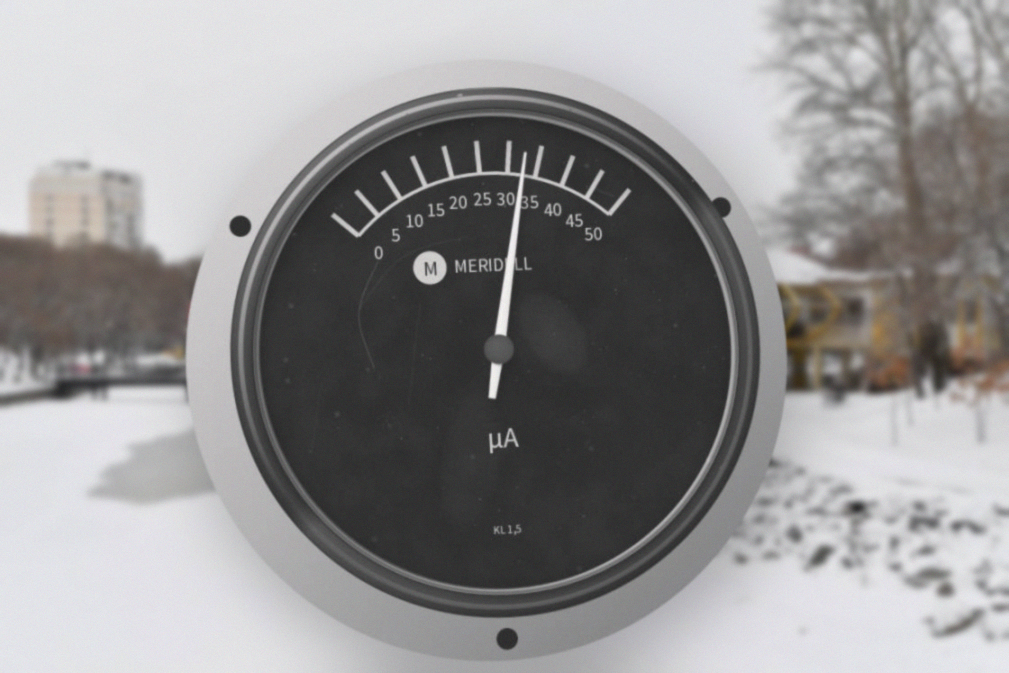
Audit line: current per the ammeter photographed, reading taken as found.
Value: 32.5 µA
